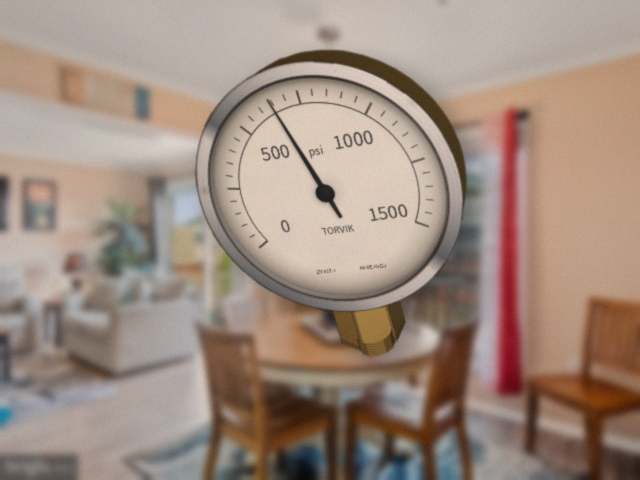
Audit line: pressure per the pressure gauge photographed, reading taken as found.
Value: 650 psi
